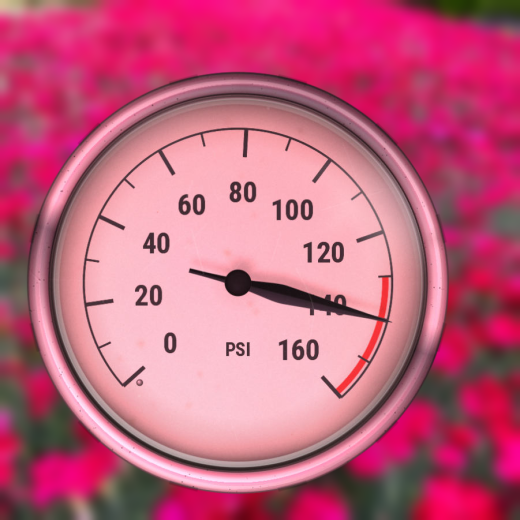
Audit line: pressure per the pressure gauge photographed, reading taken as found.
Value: 140 psi
